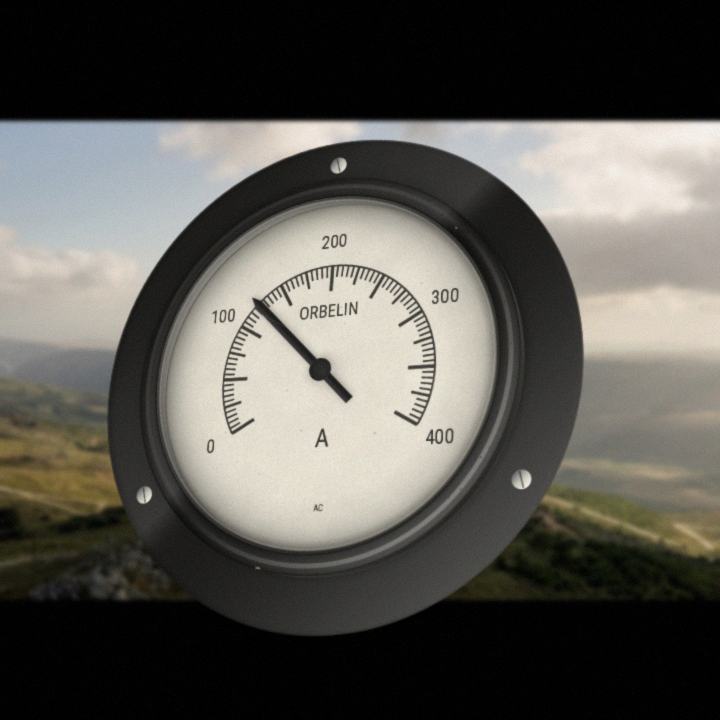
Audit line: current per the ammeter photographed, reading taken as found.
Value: 125 A
